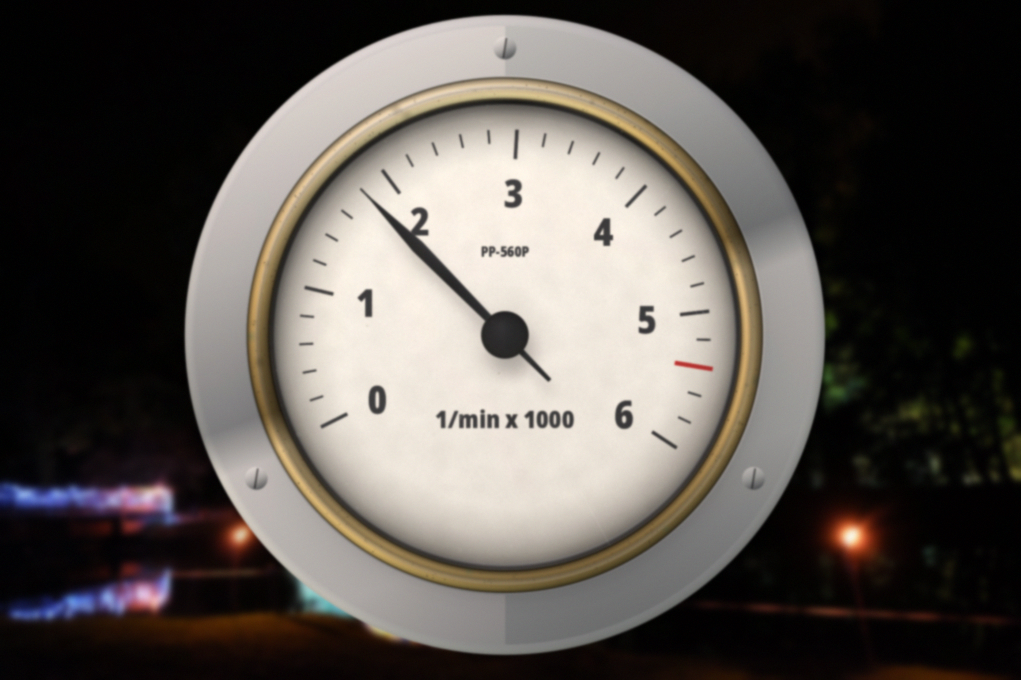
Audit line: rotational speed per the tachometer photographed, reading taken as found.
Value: 1800 rpm
